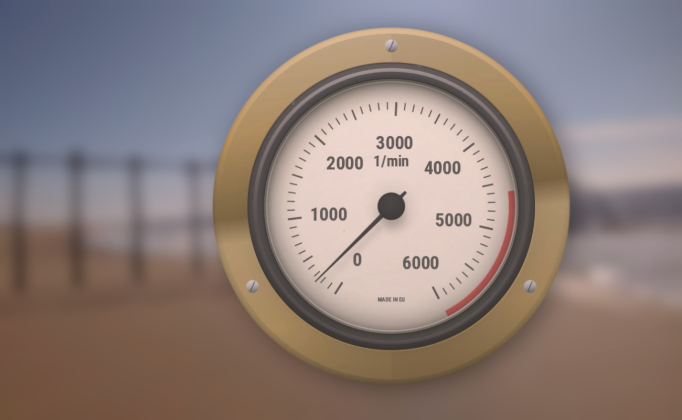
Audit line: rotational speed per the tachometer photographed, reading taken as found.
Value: 250 rpm
